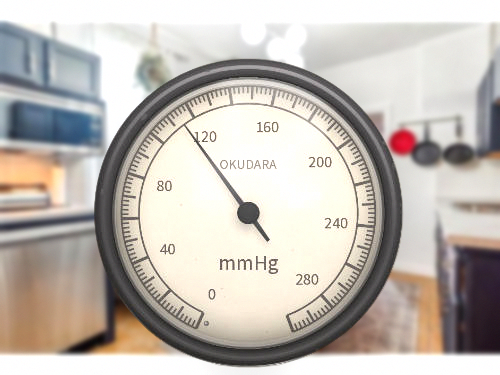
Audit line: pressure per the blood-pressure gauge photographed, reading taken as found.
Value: 114 mmHg
